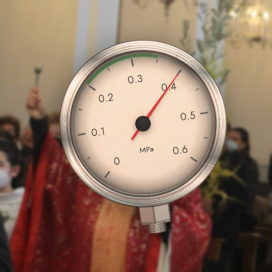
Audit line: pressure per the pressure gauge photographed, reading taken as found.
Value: 0.4 MPa
